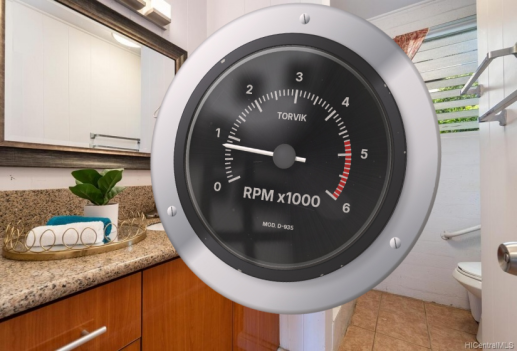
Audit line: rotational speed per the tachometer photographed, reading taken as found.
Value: 800 rpm
